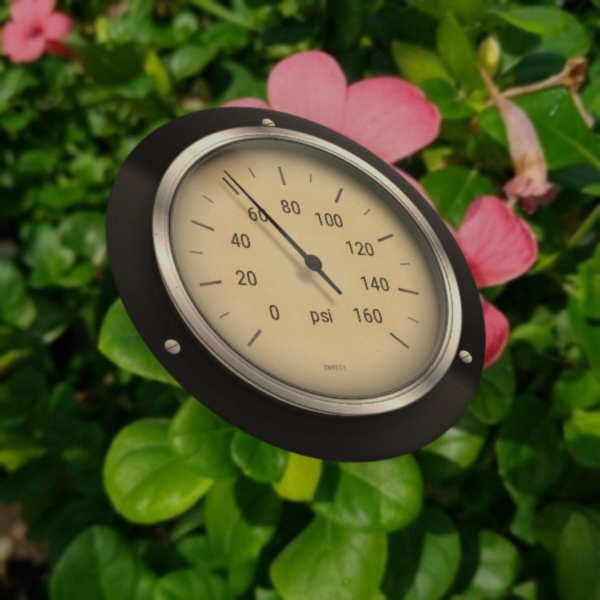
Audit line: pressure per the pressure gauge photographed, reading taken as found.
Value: 60 psi
